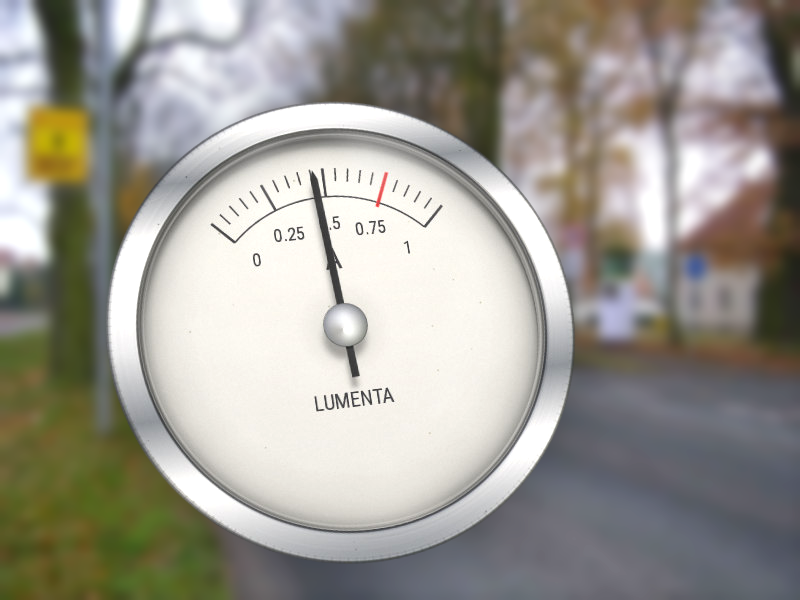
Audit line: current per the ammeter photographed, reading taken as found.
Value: 0.45 A
